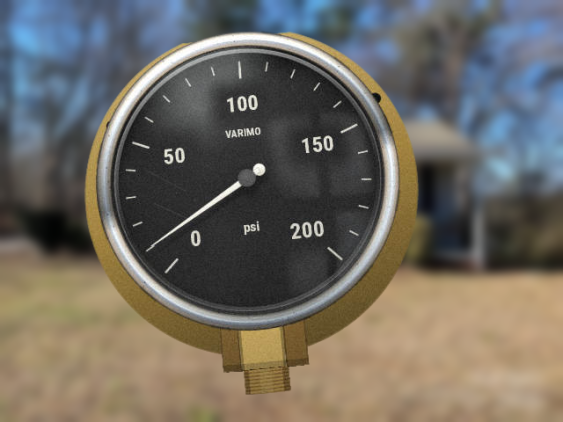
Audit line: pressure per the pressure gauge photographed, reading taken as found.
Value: 10 psi
